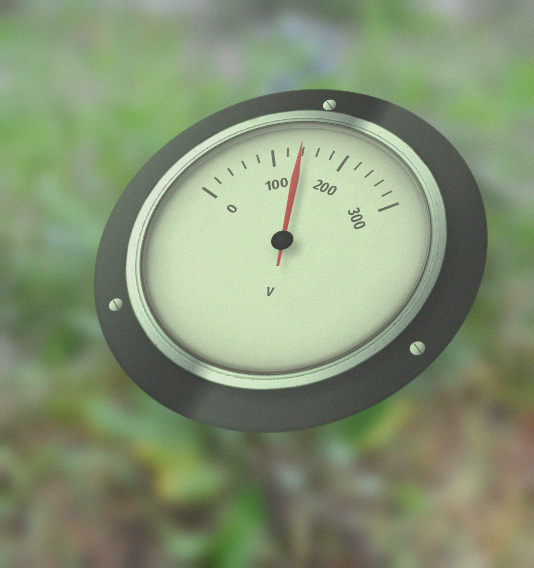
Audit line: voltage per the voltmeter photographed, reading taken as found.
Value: 140 V
